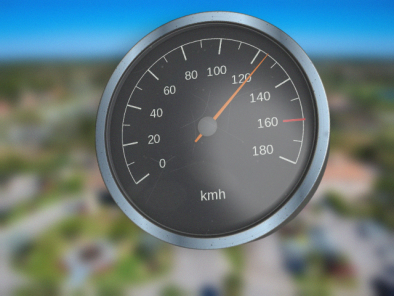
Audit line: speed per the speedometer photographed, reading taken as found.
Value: 125 km/h
